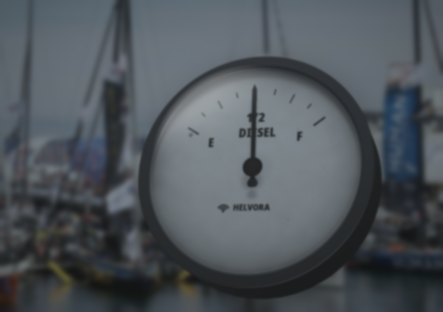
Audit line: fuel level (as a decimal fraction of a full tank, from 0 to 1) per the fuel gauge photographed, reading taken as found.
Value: 0.5
